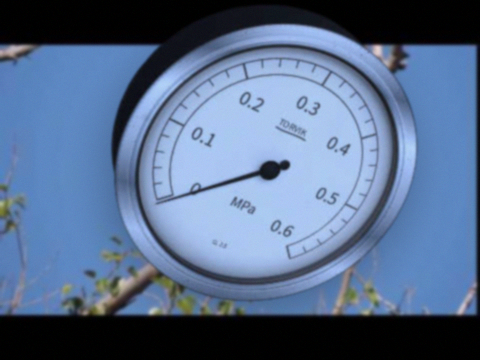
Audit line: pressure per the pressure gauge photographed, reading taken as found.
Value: 0 MPa
